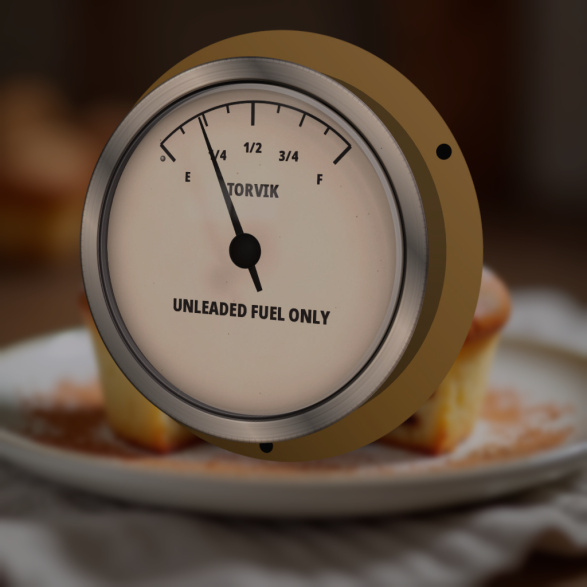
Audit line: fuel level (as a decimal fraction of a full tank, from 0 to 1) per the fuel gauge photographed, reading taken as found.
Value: 0.25
